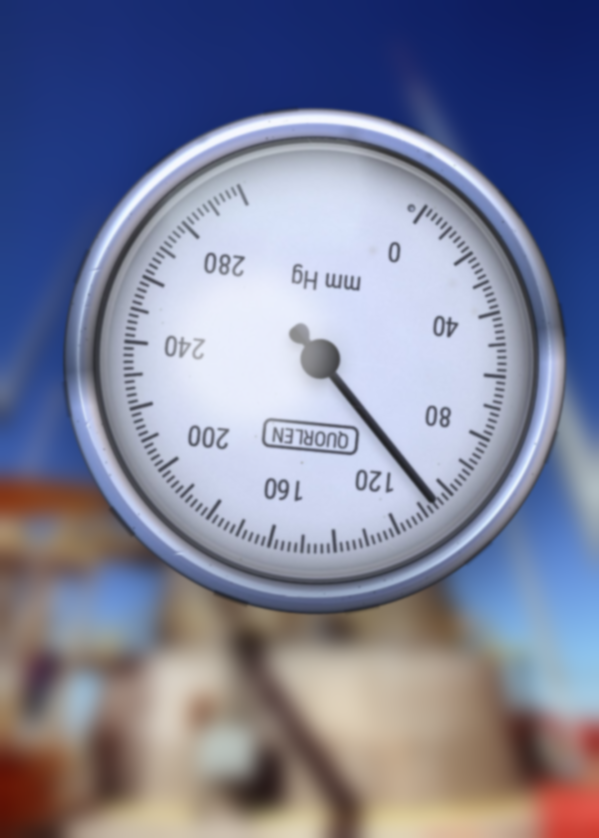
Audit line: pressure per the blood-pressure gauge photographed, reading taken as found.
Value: 106 mmHg
